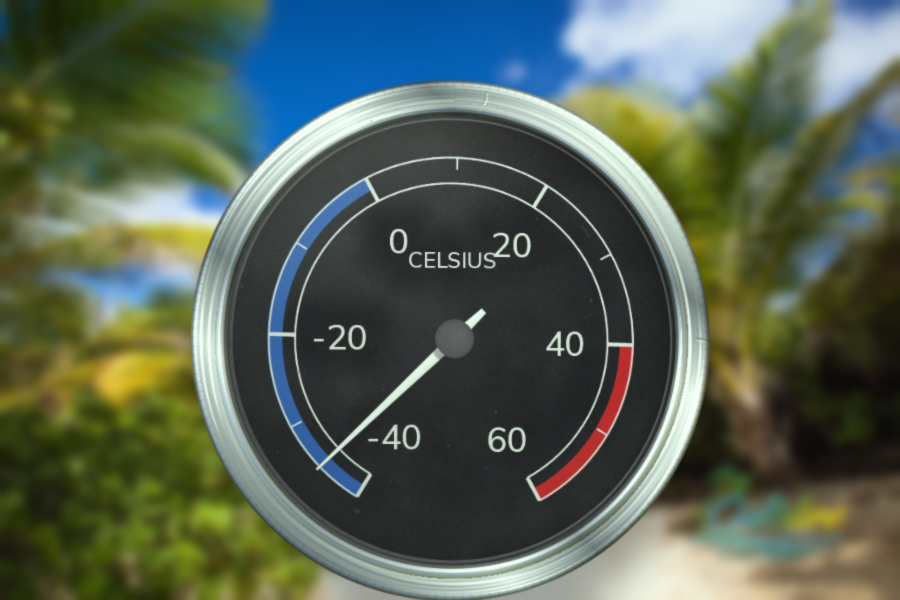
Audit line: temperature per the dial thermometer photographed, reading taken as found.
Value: -35 °C
